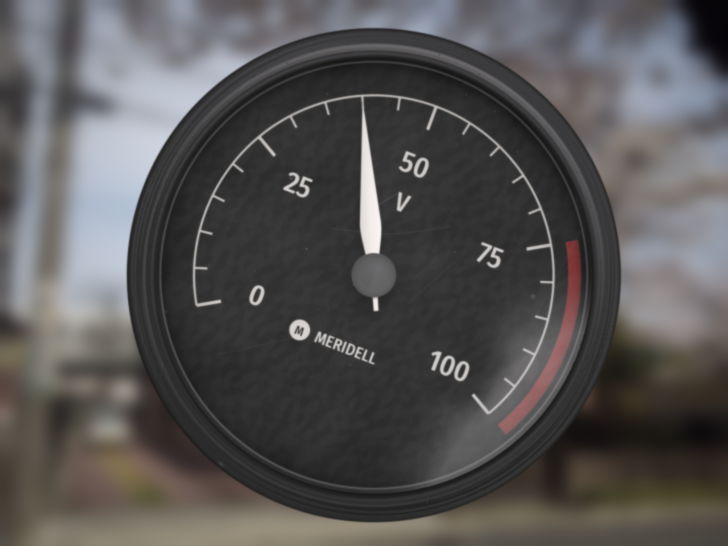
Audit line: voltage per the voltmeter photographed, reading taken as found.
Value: 40 V
